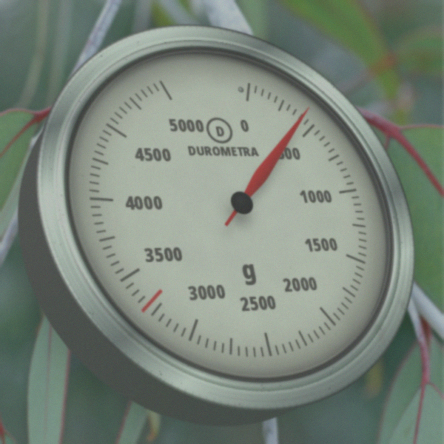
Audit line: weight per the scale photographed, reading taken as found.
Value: 400 g
